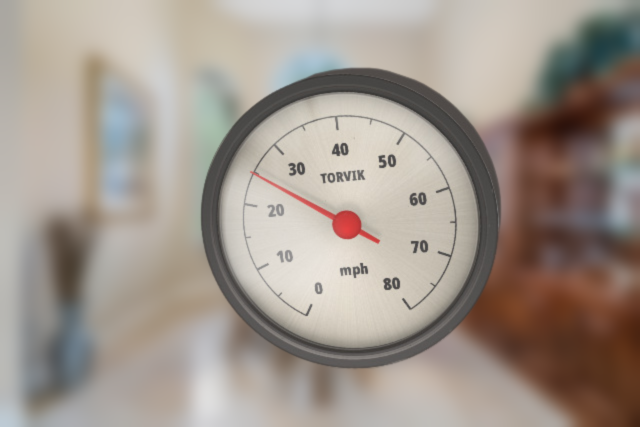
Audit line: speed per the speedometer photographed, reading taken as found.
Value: 25 mph
